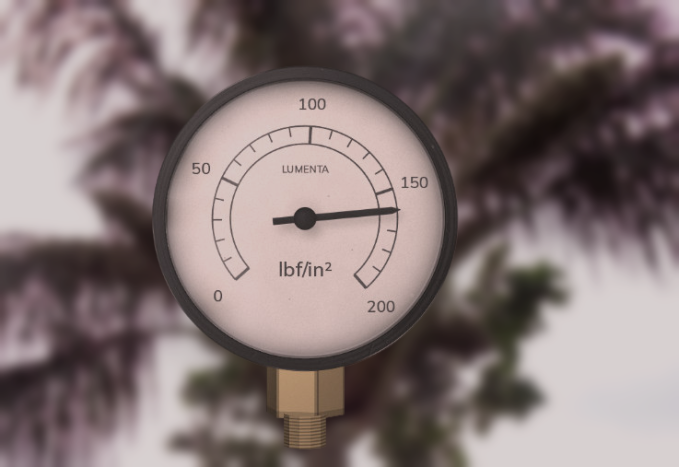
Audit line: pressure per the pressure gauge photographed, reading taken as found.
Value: 160 psi
